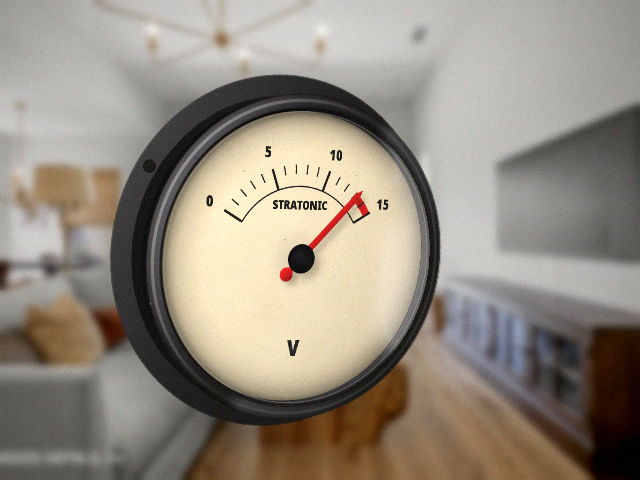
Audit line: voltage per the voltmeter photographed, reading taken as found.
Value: 13 V
